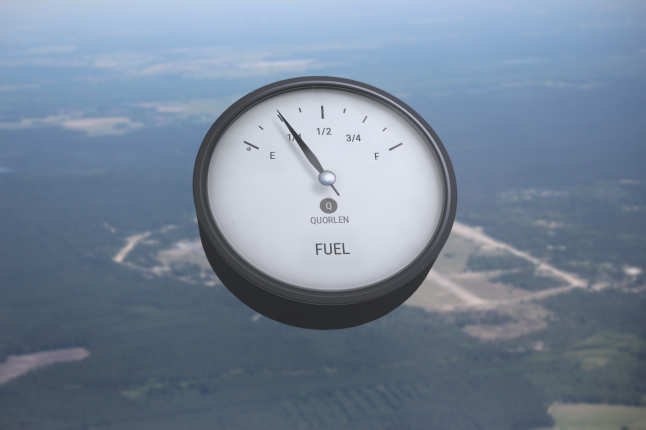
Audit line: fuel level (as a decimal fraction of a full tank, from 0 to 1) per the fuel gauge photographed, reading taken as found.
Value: 0.25
